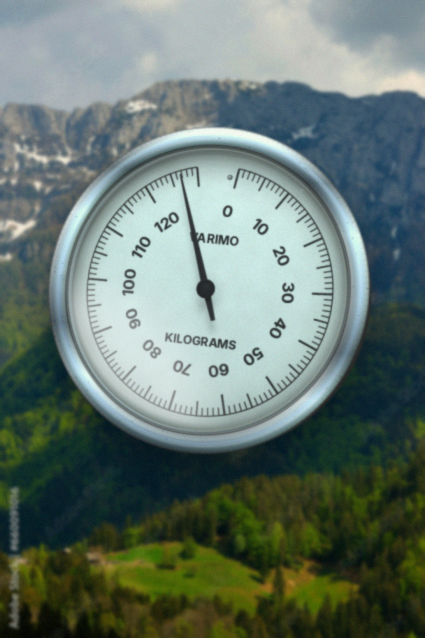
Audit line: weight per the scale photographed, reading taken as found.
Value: 127 kg
